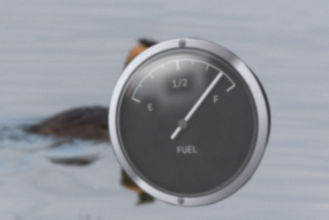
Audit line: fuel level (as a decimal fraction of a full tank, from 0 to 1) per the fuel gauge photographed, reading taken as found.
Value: 0.875
